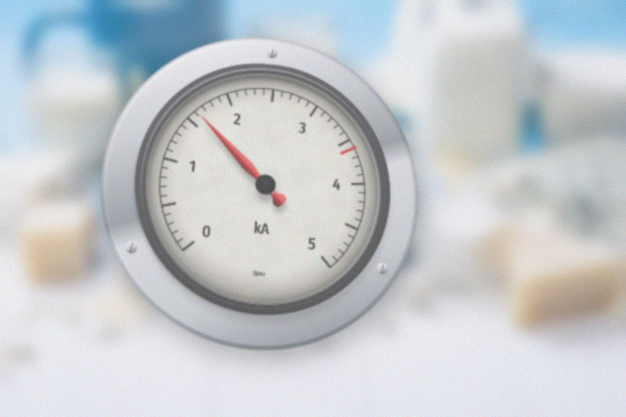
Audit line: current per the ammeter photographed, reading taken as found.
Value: 1.6 kA
